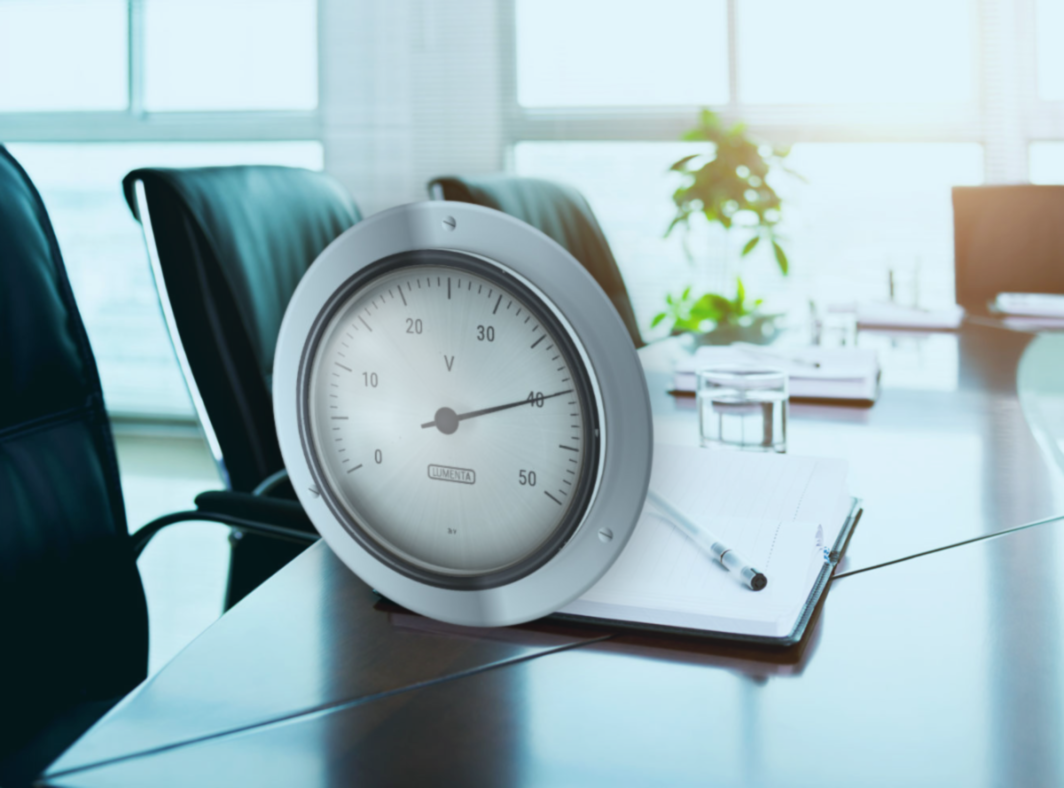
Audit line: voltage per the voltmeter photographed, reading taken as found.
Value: 40 V
